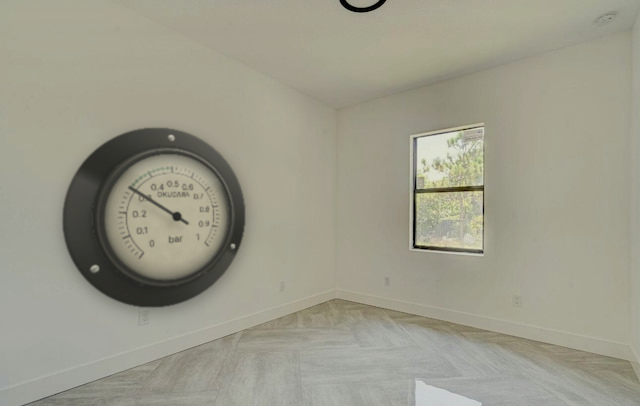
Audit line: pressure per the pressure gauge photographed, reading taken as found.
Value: 0.3 bar
